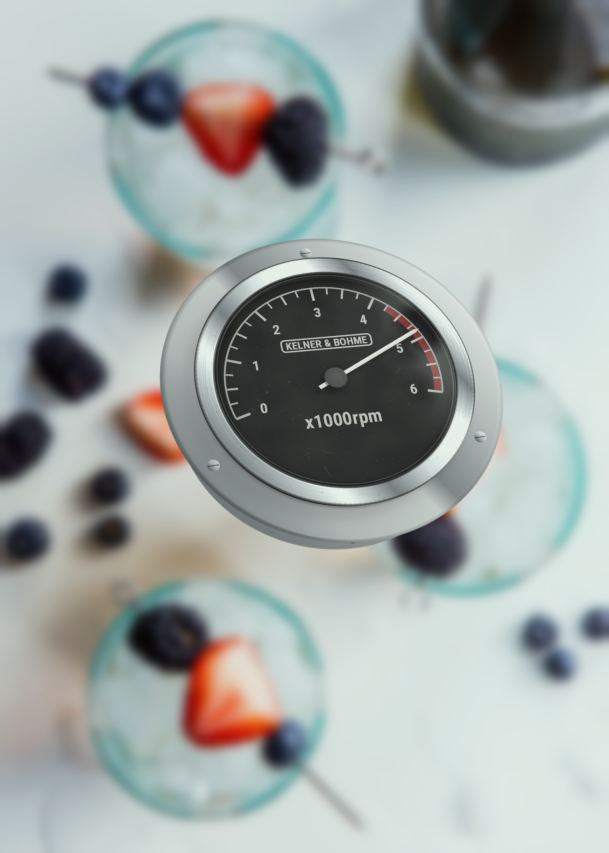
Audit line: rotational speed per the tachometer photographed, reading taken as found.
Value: 4875 rpm
